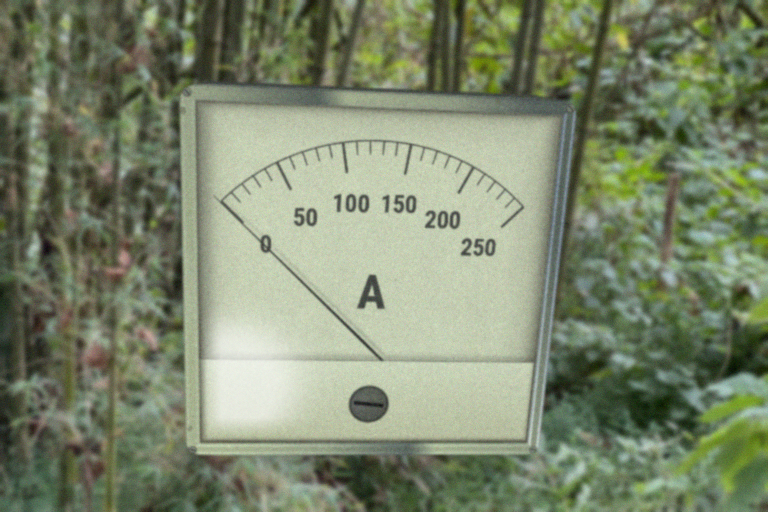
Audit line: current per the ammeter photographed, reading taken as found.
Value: 0 A
